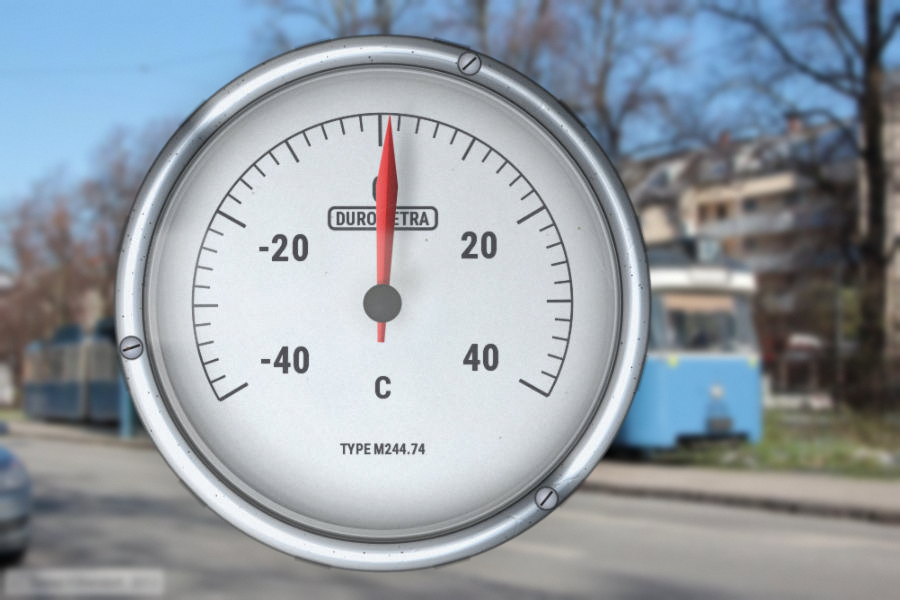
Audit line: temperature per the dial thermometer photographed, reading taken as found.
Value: 1 °C
